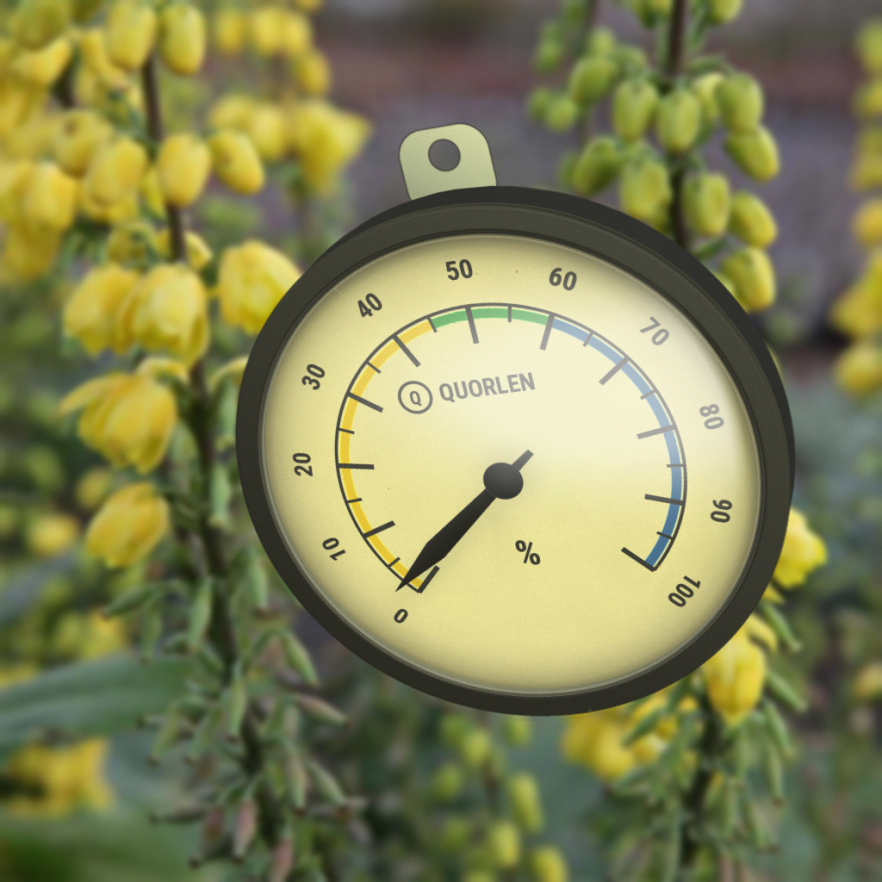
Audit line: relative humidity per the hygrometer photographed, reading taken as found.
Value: 2.5 %
